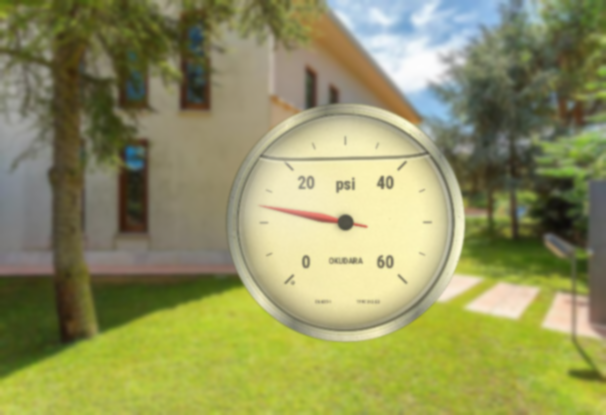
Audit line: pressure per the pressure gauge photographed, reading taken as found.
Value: 12.5 psi
